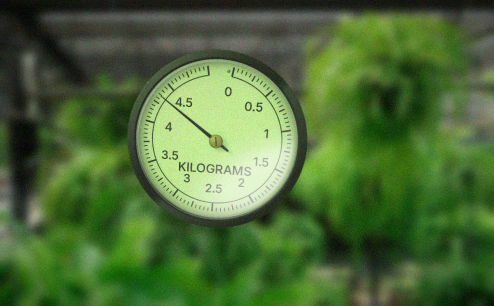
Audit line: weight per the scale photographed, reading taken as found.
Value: 4.35 kg
